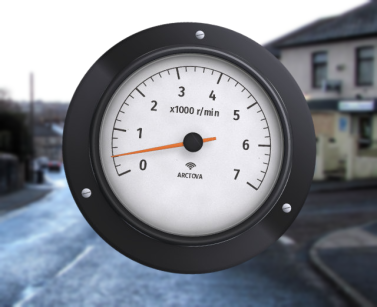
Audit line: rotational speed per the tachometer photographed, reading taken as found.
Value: 400 rpm
